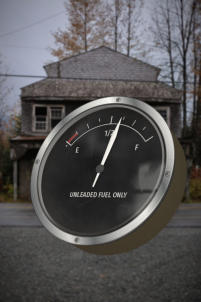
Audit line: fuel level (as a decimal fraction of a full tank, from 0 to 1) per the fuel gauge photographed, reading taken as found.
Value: 0.625
